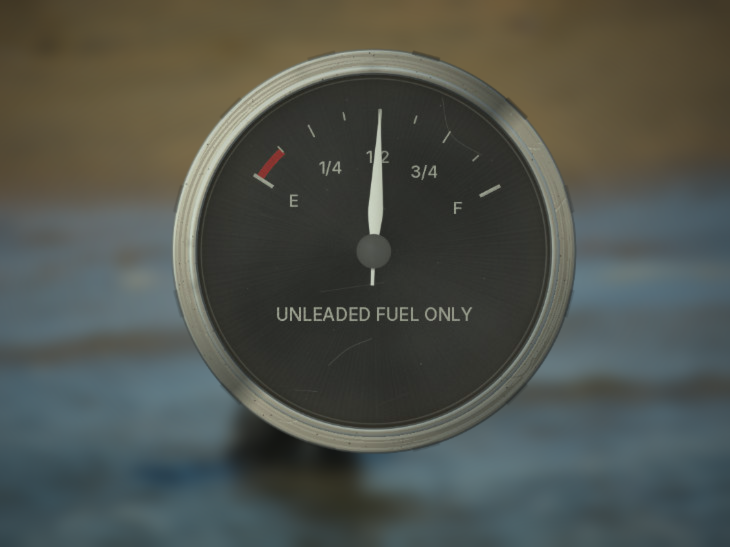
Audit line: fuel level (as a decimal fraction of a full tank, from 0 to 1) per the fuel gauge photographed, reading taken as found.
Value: 0.5
